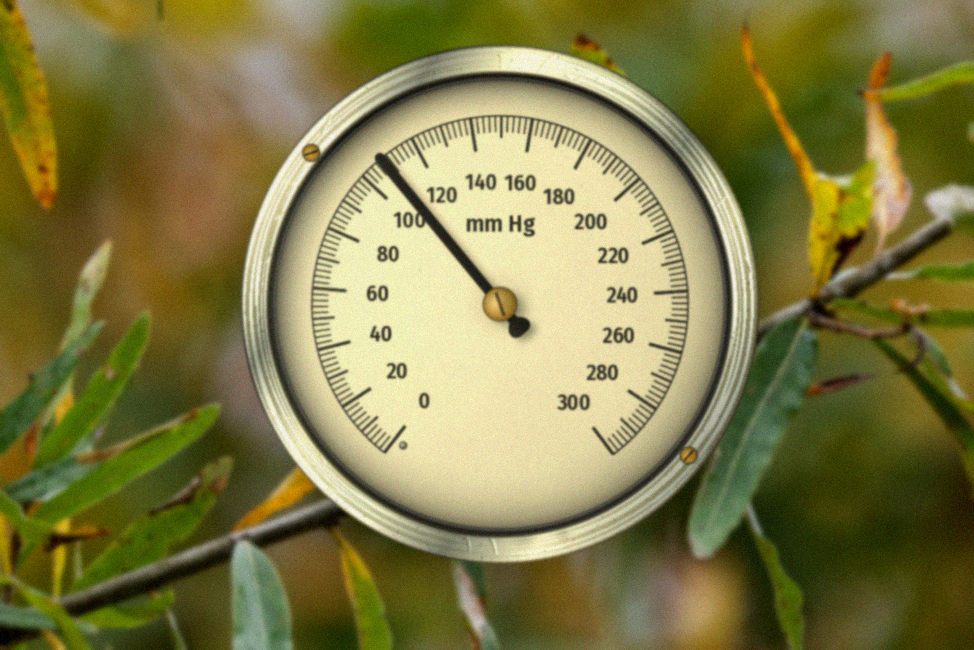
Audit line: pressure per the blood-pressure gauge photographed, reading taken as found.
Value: 108 mmHg
